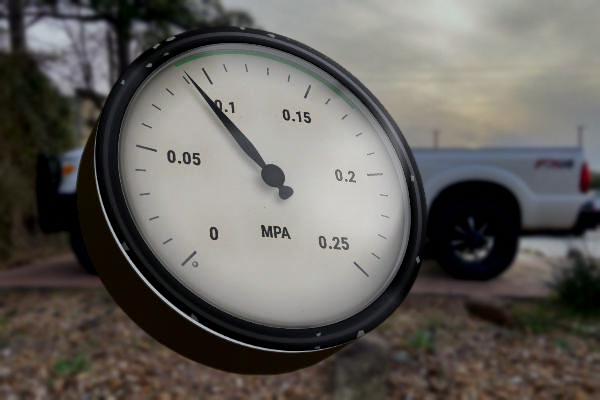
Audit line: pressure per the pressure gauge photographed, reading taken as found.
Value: 0.09 MPa
